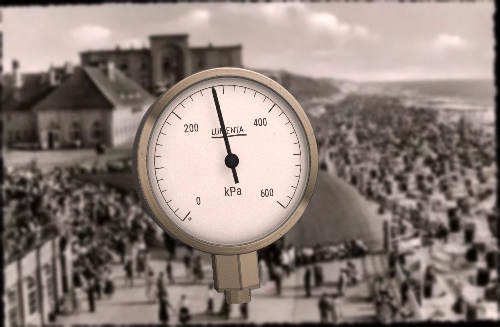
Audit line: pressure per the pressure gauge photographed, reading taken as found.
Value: 280 kPa
